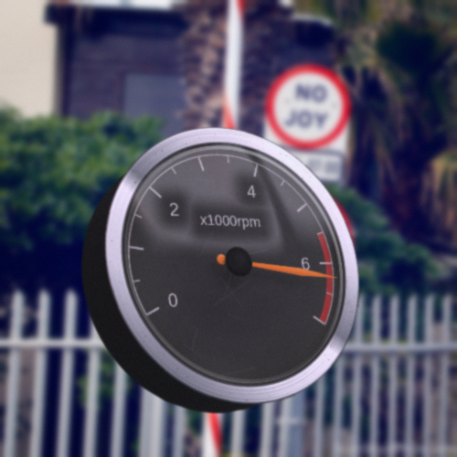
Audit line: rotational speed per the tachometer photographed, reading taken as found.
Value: 6250 rpm
